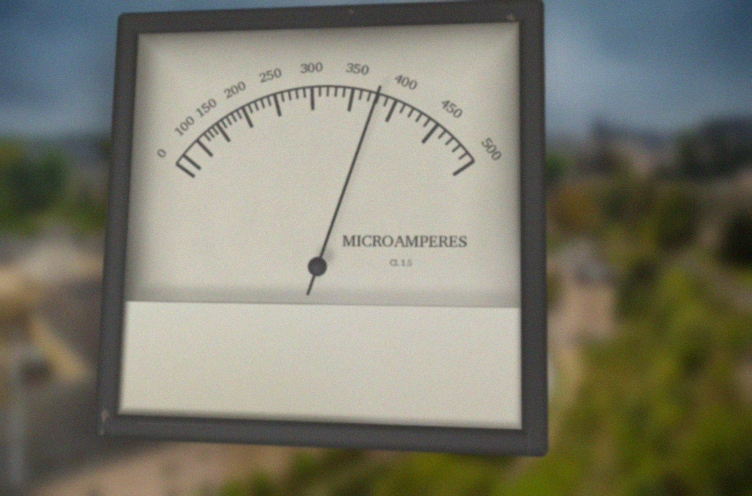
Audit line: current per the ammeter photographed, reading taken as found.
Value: 380 µA
